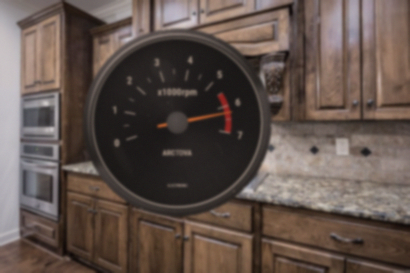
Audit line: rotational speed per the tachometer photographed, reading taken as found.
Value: 6250 rpm
